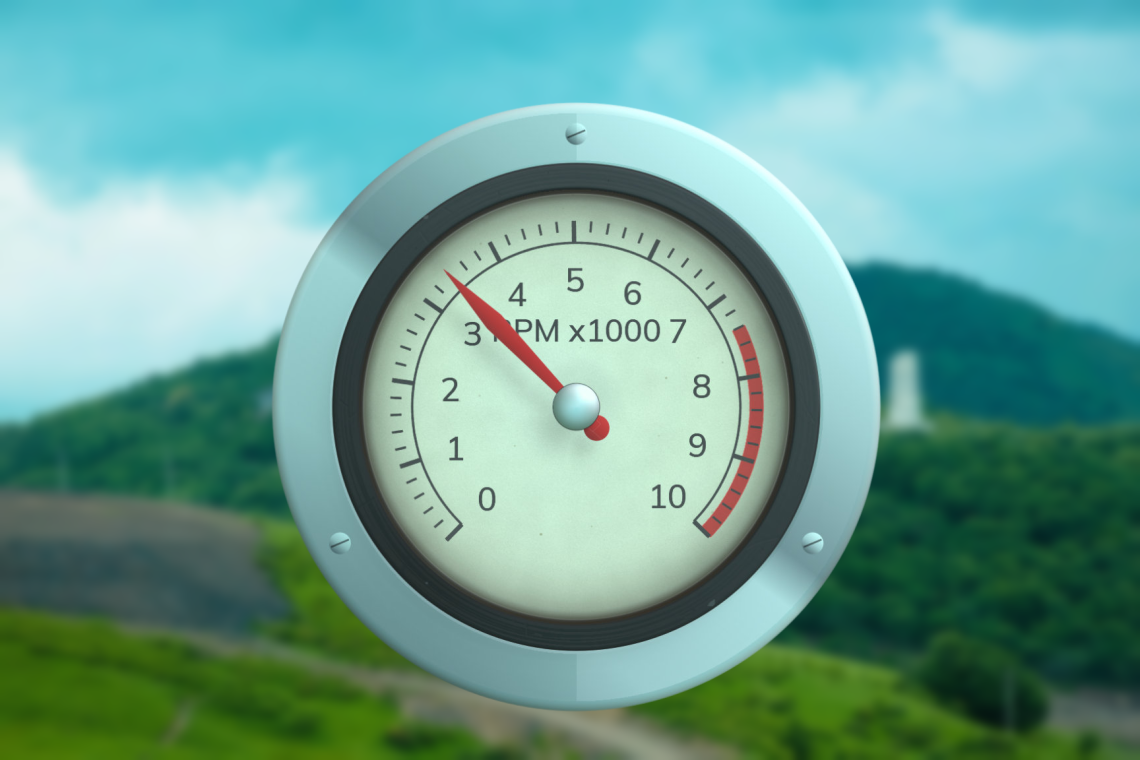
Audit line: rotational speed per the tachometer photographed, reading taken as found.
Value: 3400 rpm
